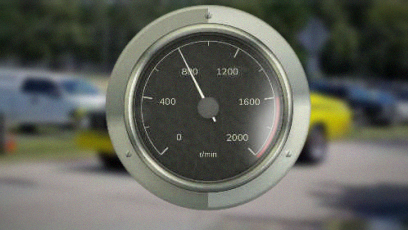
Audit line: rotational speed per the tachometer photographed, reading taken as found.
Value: 800 rpm
